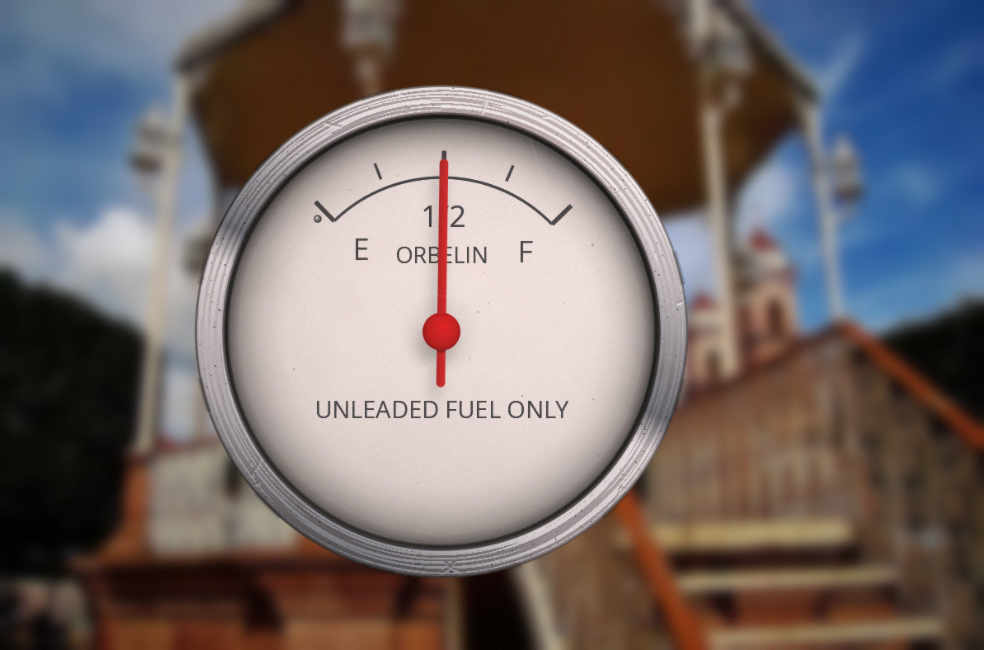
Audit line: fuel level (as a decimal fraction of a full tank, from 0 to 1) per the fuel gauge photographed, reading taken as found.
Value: 0.5
